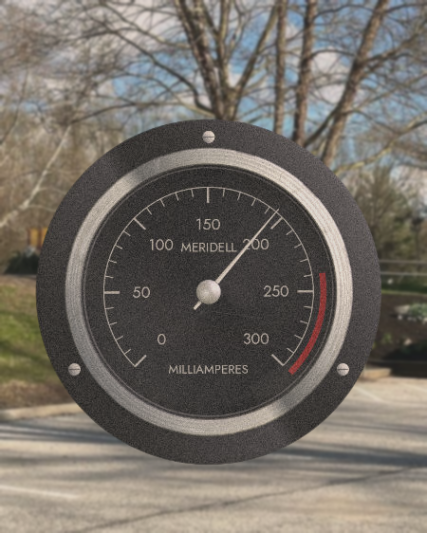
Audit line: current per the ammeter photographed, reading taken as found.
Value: 195 mA
